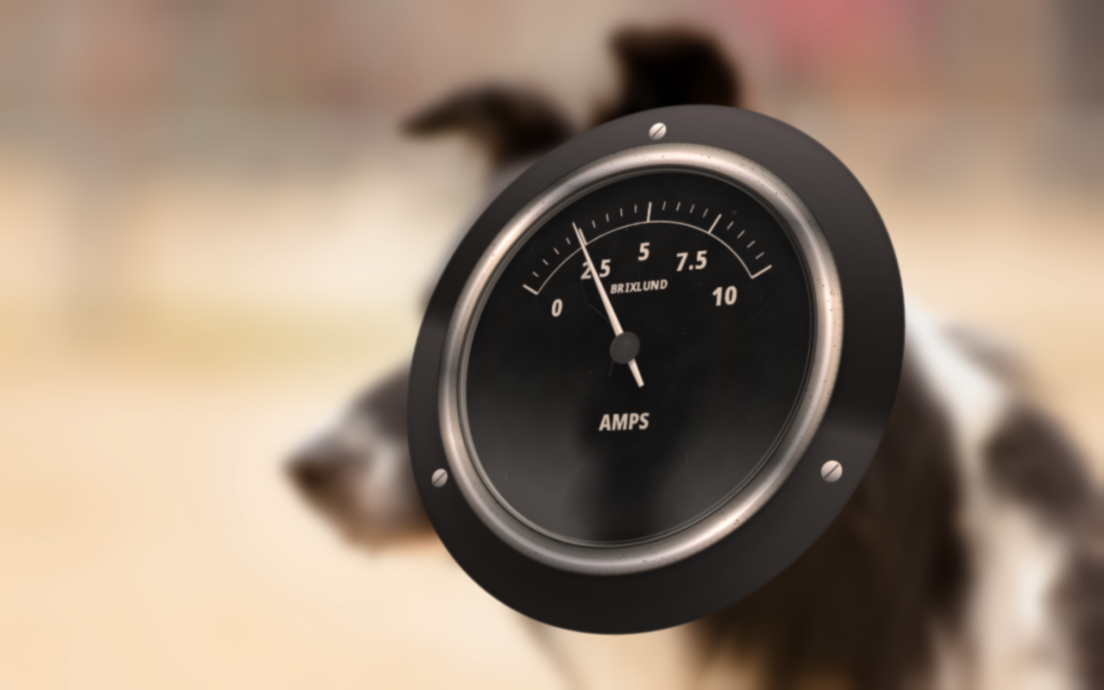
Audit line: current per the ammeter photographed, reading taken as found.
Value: 2.5 A
